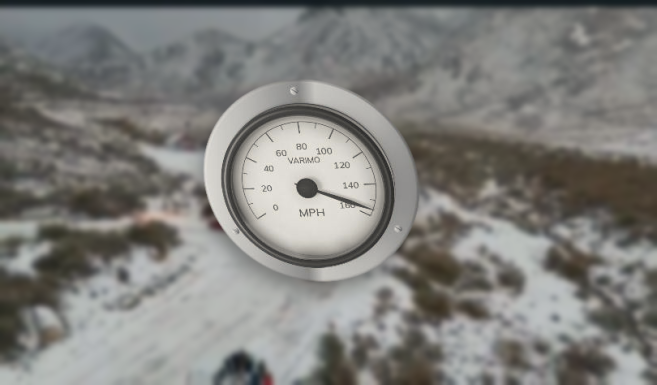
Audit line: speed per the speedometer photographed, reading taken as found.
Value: 155 mph
